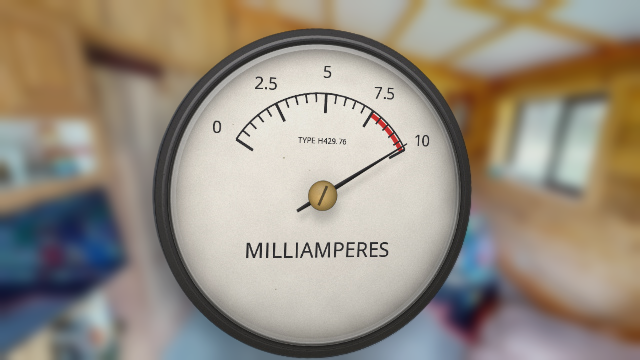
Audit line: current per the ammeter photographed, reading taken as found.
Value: 9.75 mA
